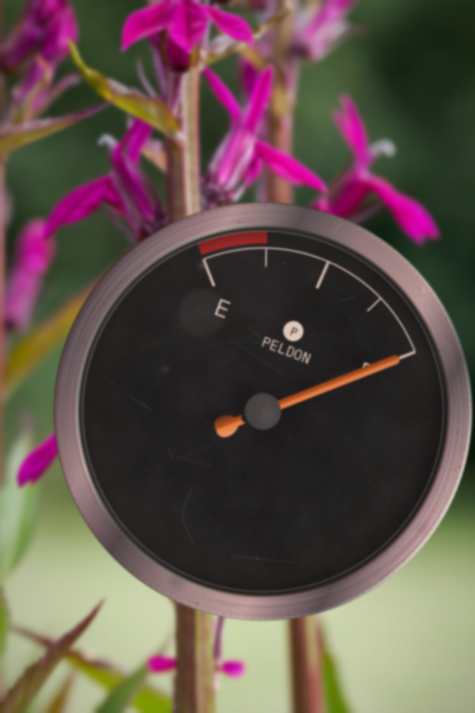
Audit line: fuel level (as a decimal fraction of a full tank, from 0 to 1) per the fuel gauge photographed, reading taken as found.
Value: 1
